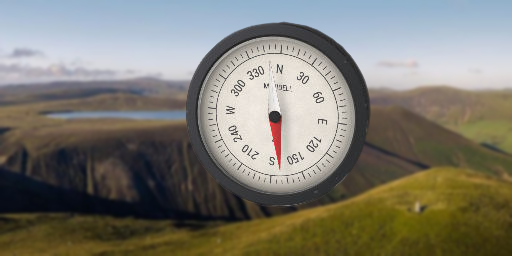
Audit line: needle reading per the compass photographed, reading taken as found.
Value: 170 °
